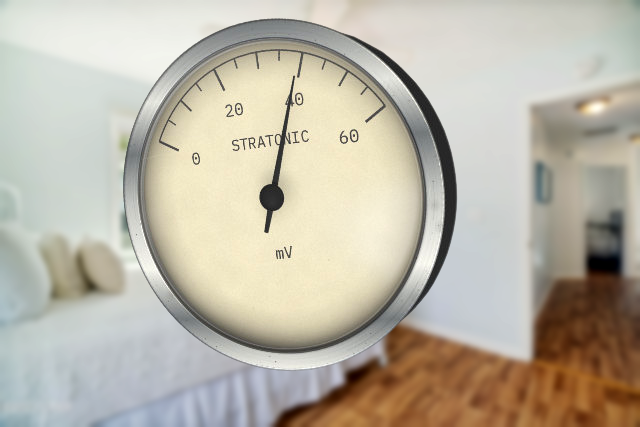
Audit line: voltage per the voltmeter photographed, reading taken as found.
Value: 40 mV
